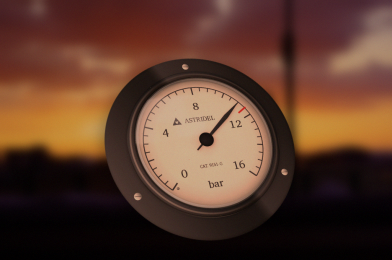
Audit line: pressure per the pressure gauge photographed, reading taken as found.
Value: 11 bar
